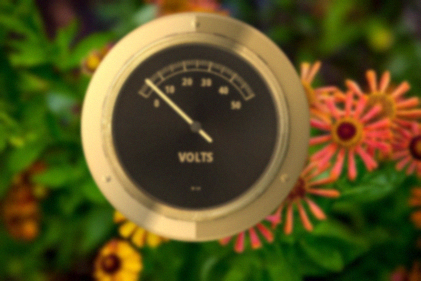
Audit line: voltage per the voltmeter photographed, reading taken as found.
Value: 5 V
